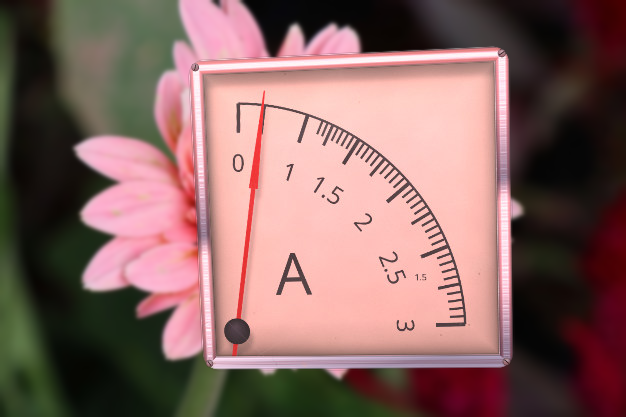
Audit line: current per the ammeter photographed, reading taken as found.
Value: 0.5 A
